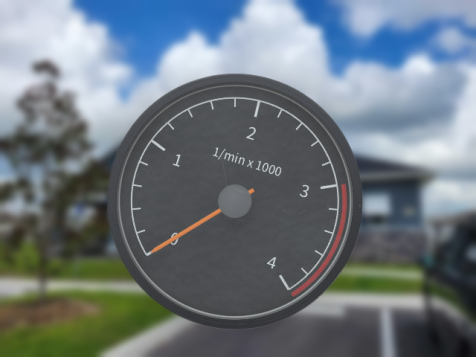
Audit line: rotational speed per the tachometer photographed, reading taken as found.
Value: 0 rpm
